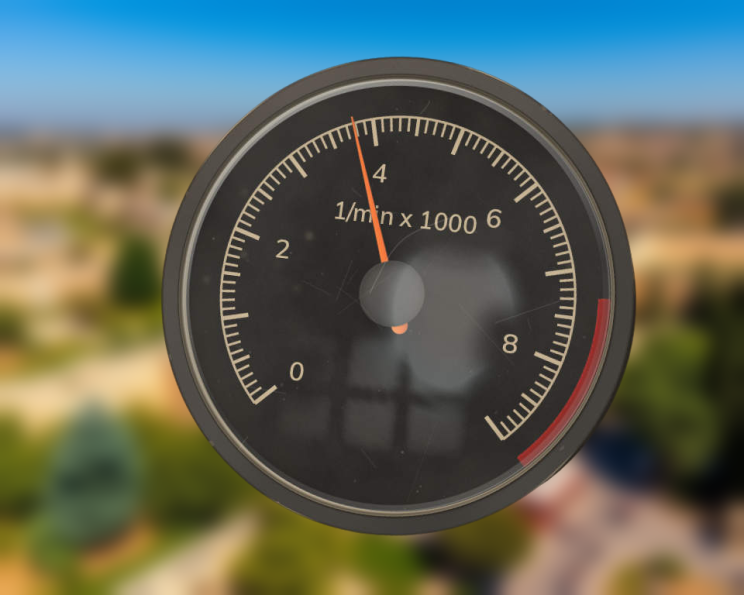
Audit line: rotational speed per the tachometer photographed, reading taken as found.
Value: 3800 rpm
